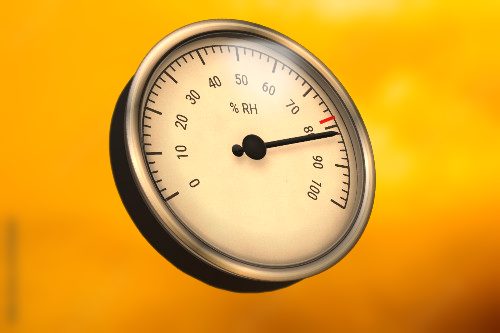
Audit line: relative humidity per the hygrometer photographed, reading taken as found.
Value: 82 %
